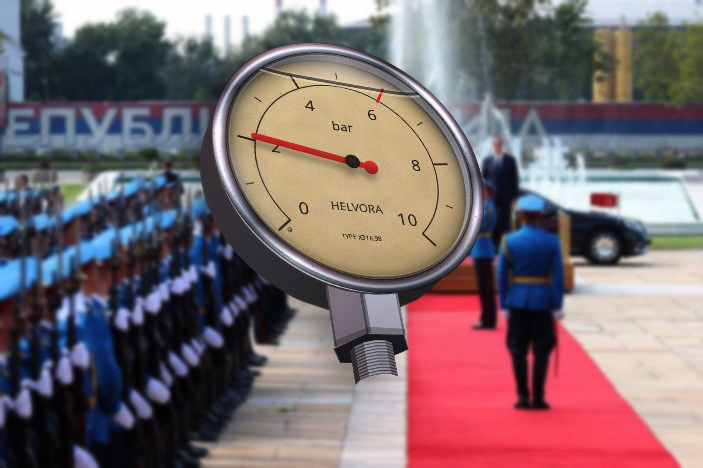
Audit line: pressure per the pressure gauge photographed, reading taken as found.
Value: 2 bar
